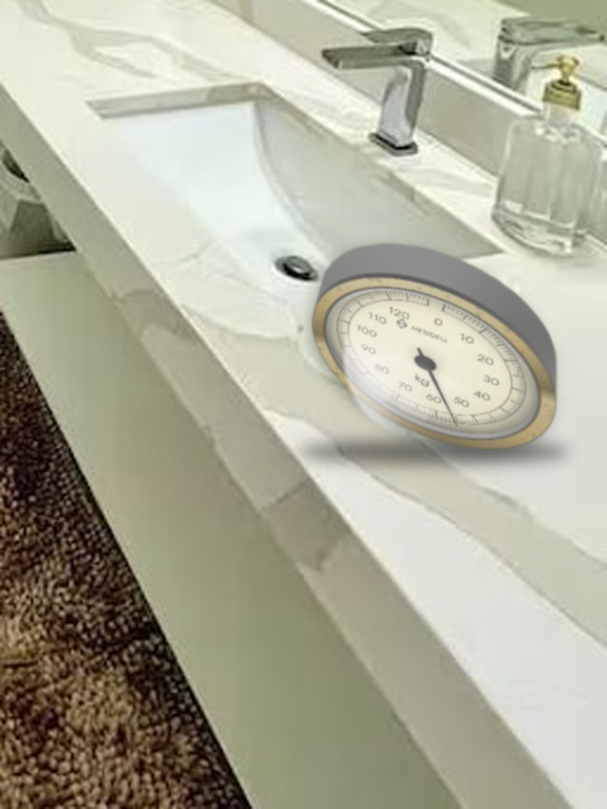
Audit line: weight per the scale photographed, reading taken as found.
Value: 55 kg
